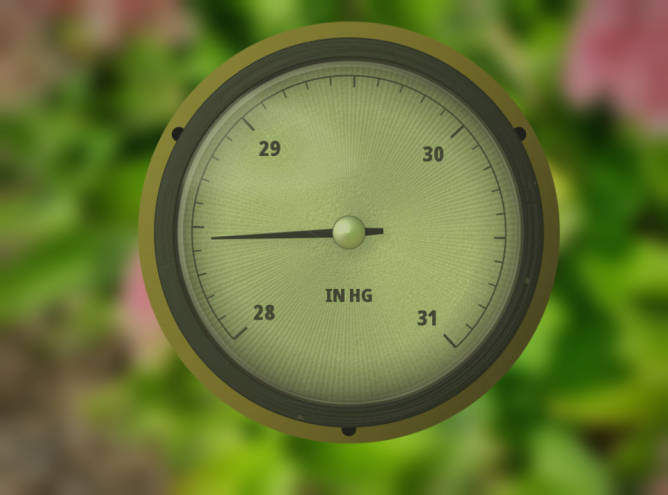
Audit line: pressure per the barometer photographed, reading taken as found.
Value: 28.45 inHg
